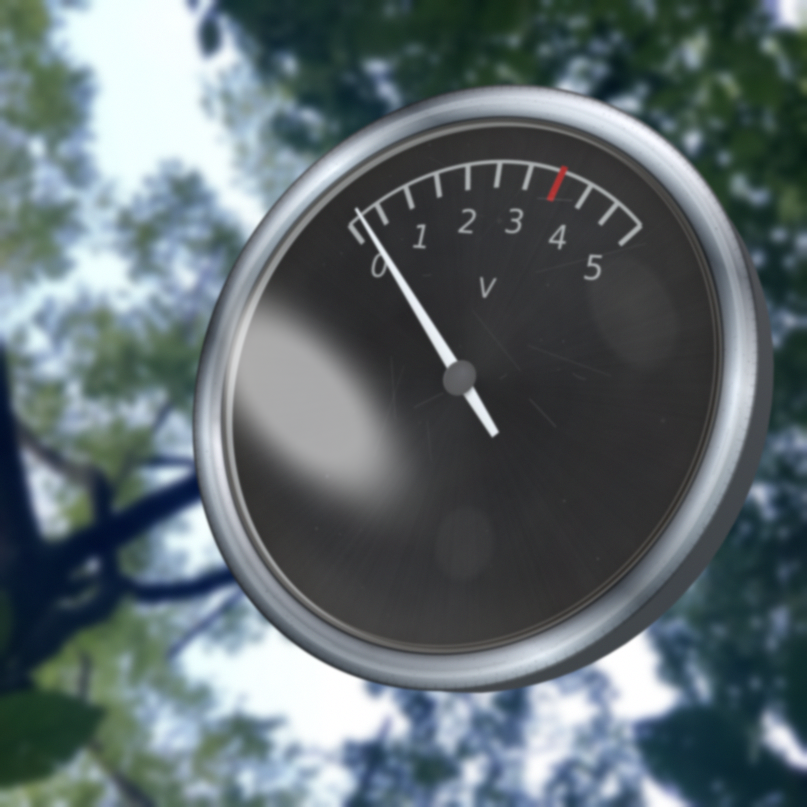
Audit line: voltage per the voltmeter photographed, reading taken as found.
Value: 0.25 V
